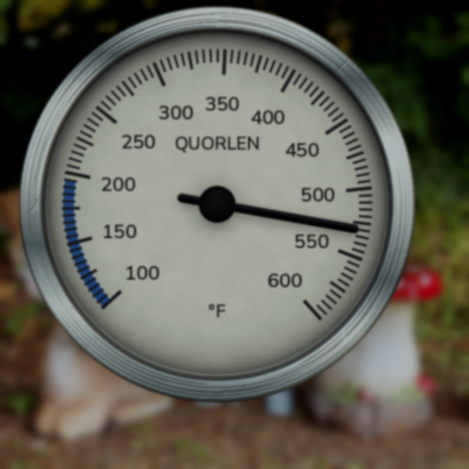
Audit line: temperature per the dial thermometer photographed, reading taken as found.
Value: 530 °F
